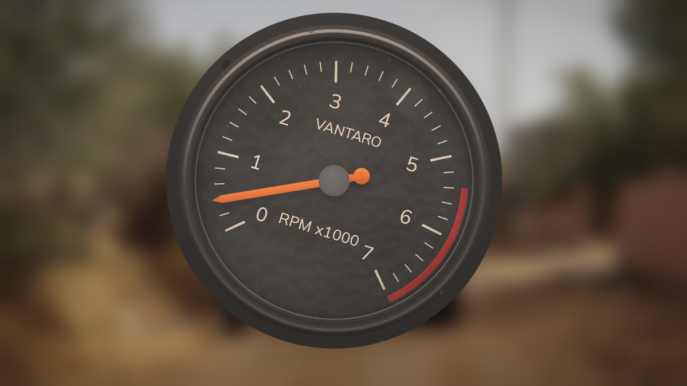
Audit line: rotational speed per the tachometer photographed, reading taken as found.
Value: 400 rpm
